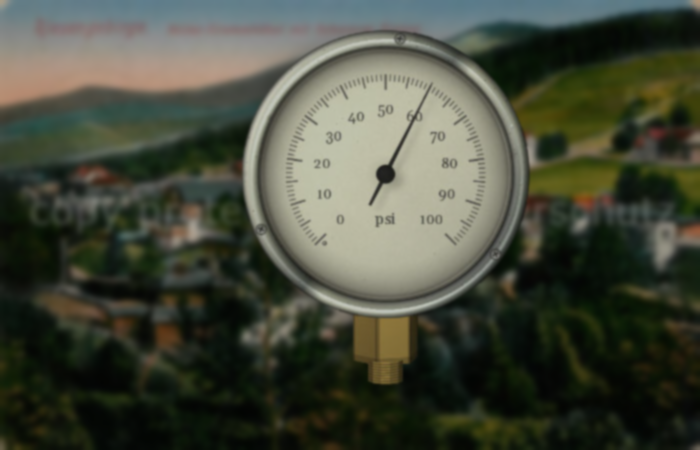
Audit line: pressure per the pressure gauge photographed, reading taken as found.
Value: 60 psi
